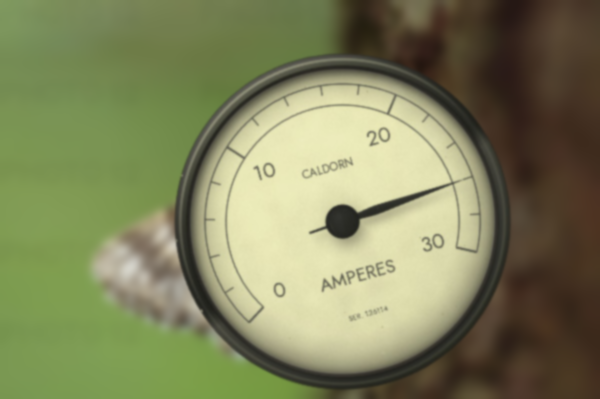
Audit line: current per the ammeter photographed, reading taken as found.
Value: 26 A
